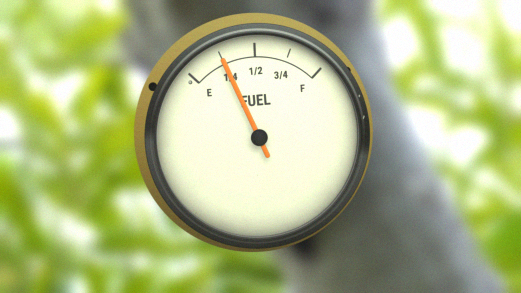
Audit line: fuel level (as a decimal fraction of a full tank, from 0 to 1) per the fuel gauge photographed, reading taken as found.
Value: 0.25
